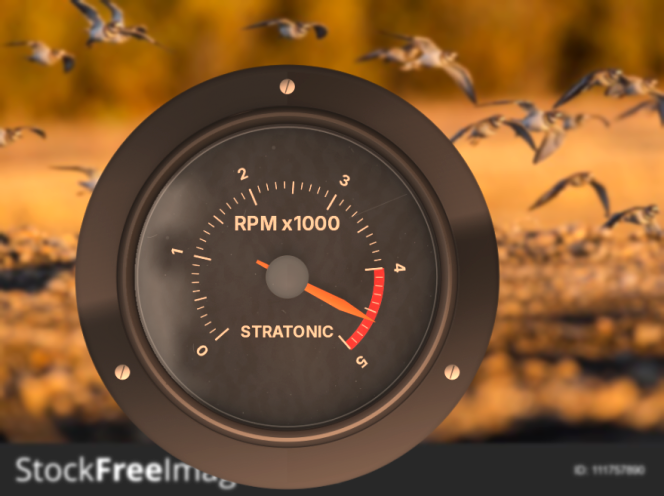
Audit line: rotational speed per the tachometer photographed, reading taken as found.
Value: 4600 rpm
